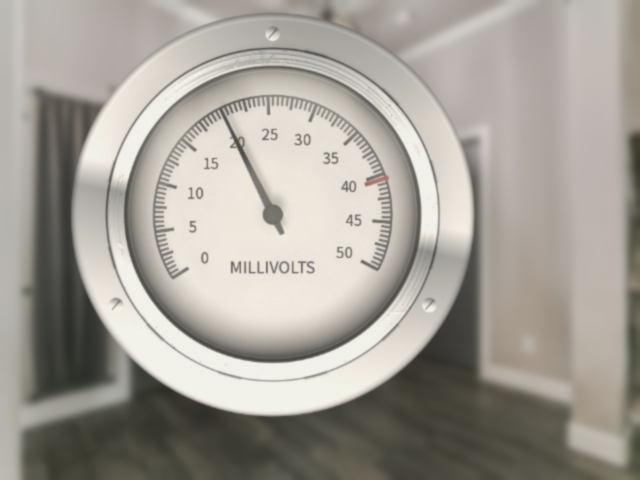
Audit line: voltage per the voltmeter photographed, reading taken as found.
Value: 20 mV
